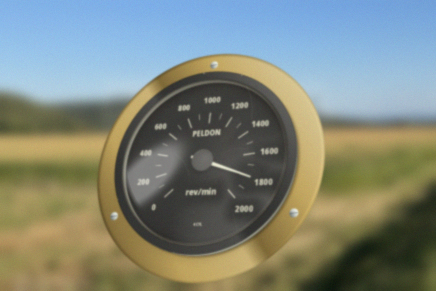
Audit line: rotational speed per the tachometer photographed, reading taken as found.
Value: 1800 rpm
